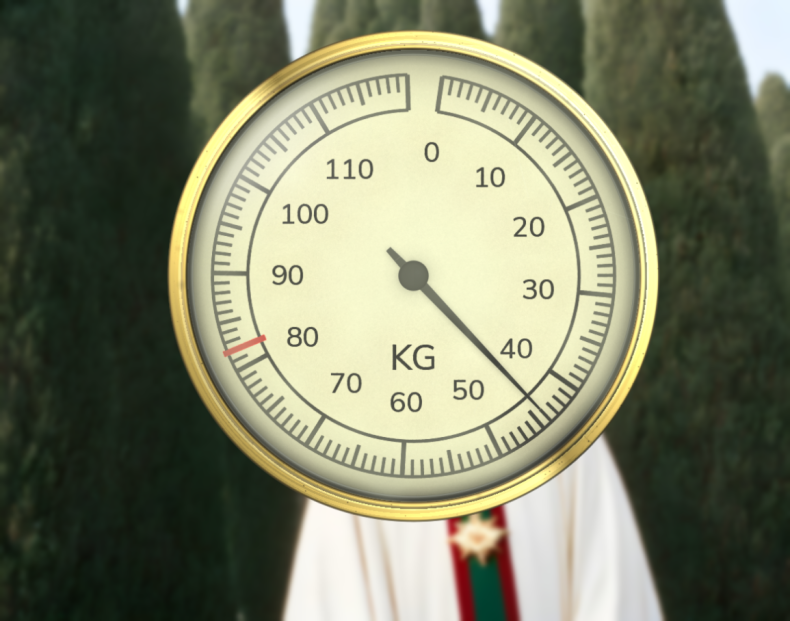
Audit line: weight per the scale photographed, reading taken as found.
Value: 44 kg
